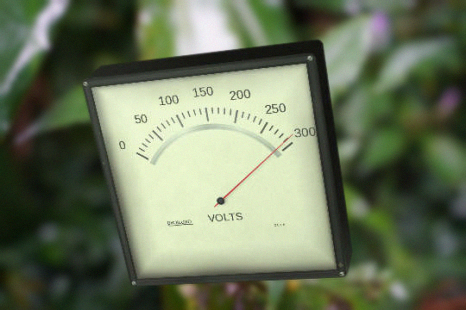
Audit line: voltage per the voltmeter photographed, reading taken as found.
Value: 290 V
